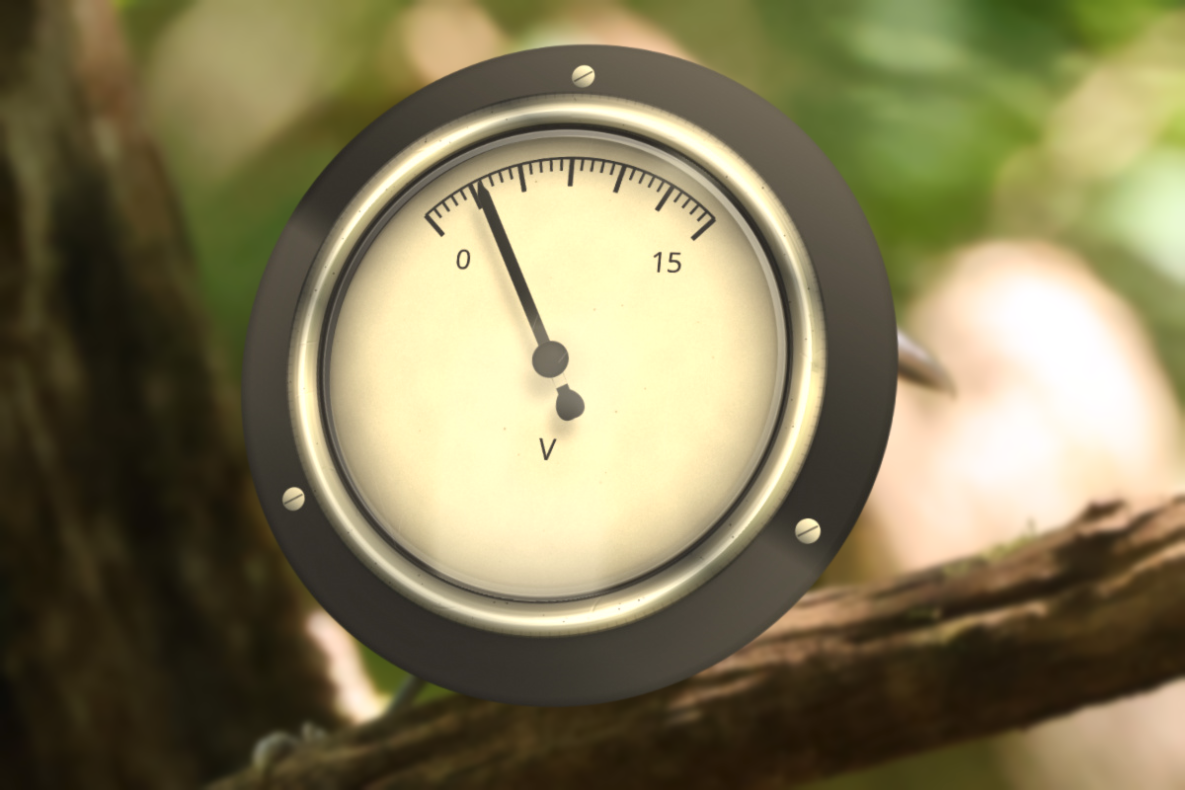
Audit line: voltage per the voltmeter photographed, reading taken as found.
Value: 3 V
